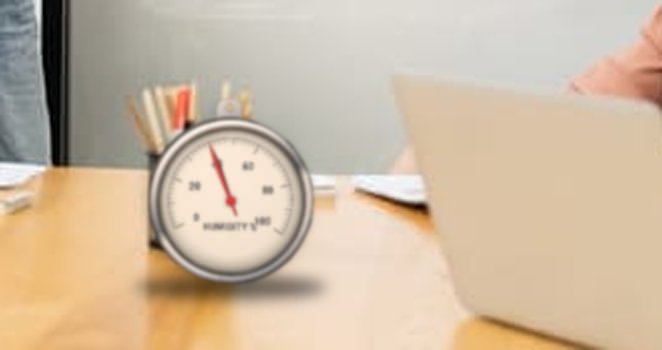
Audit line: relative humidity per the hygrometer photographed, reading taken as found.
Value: 40 %
